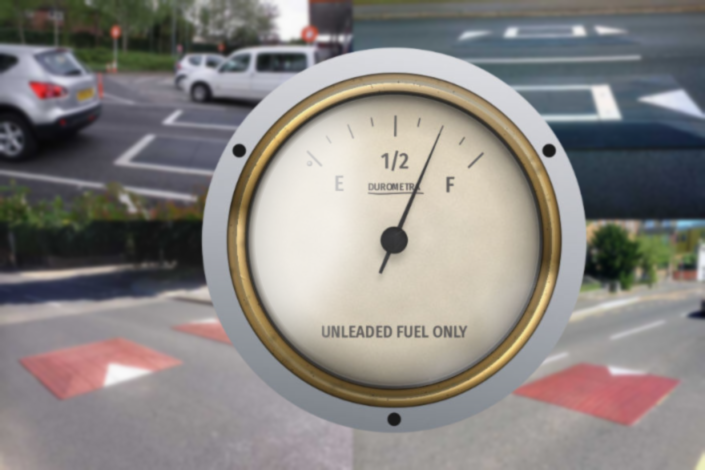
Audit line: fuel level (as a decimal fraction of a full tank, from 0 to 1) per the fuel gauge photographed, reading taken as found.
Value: 0.75
